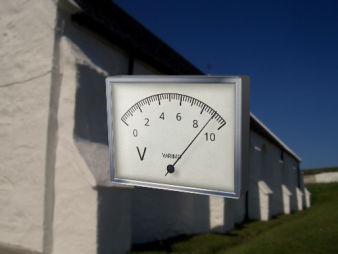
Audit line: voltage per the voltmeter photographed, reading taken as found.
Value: 9 V
